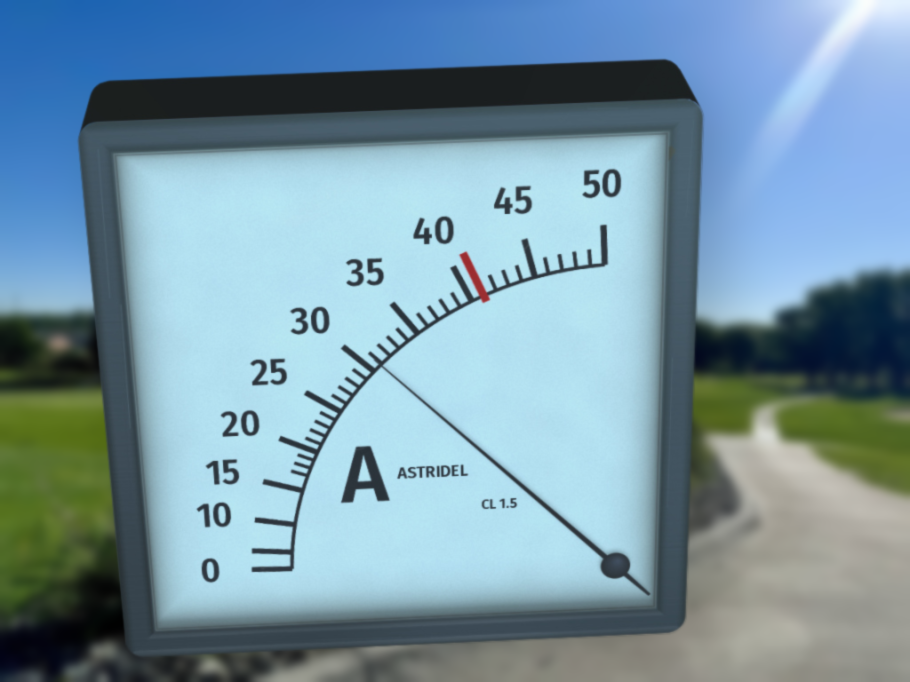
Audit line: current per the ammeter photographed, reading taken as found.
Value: 31 A
